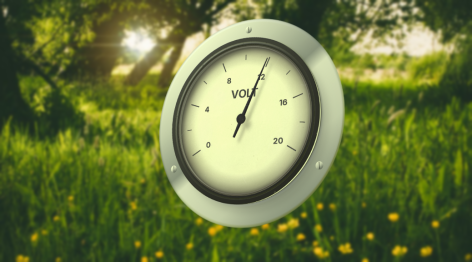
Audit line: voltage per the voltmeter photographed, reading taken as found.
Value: 12 V
